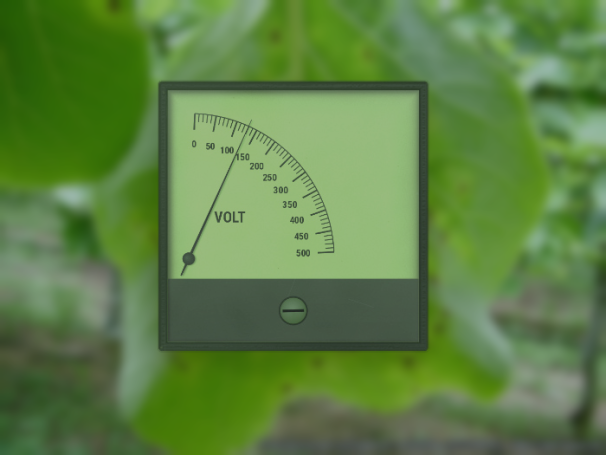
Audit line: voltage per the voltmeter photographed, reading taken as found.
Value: 130 V
